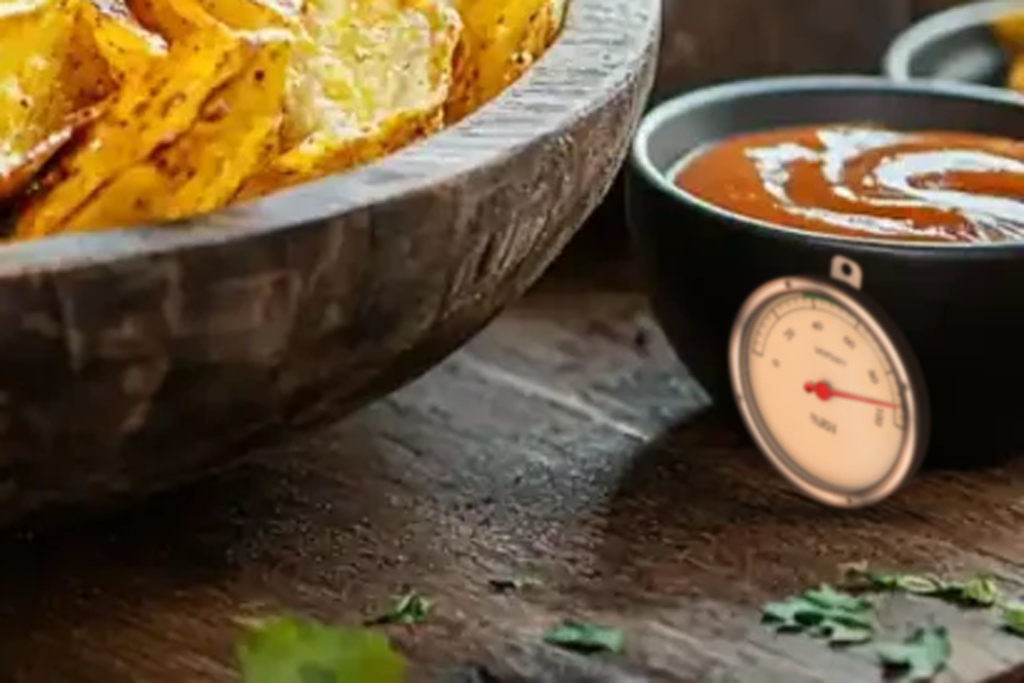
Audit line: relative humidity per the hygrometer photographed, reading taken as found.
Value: 92 %
